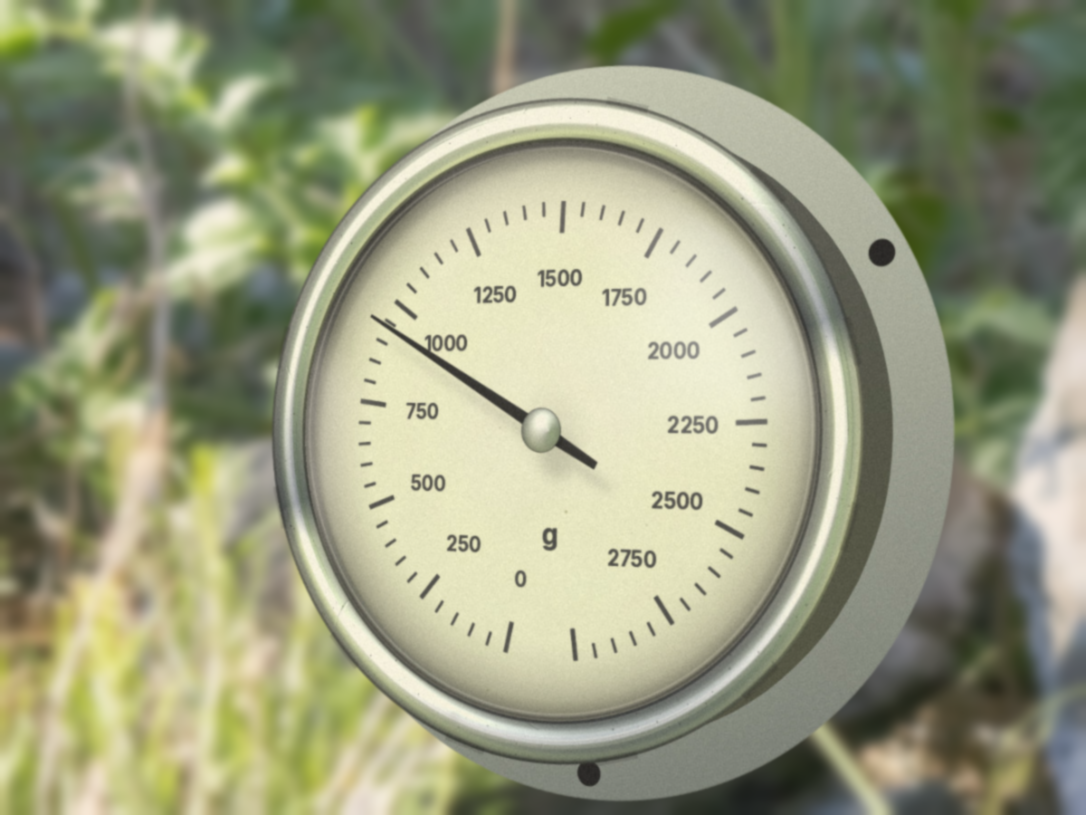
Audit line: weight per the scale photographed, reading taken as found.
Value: 950 g
